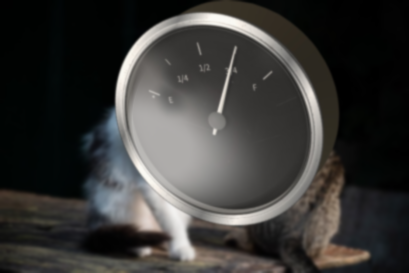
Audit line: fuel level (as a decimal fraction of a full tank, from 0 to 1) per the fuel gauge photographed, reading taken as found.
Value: 0.75
